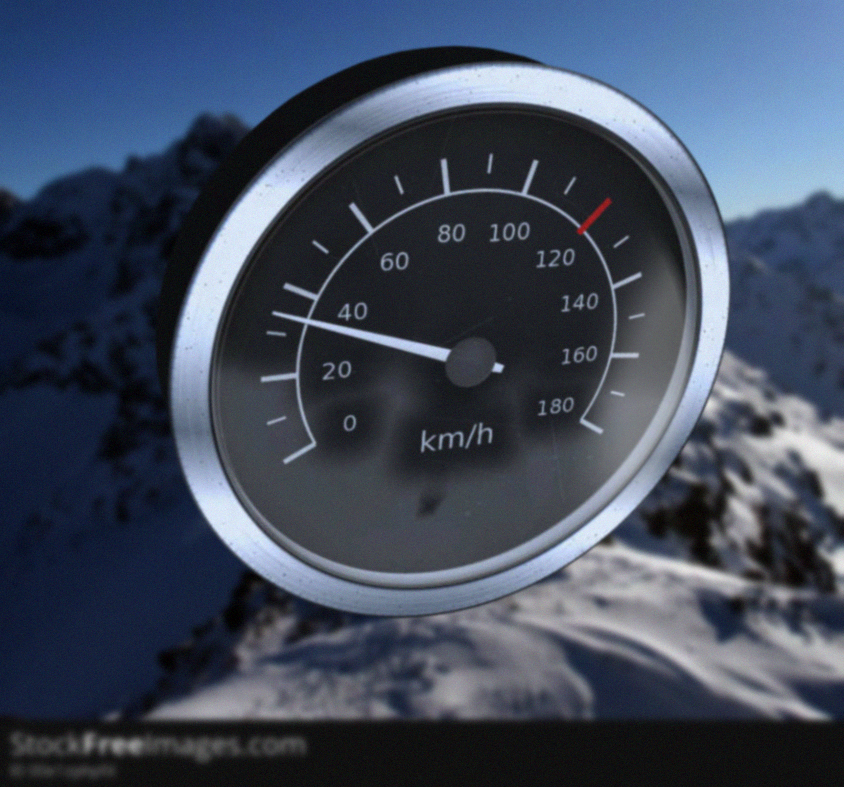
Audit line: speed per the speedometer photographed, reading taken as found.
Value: 35 km/h
